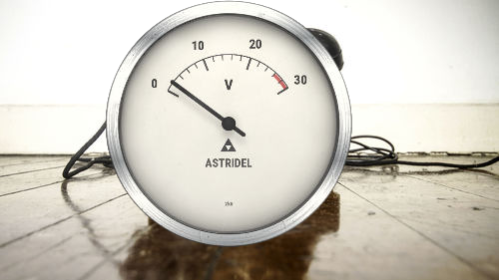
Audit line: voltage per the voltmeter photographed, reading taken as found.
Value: 2 V
